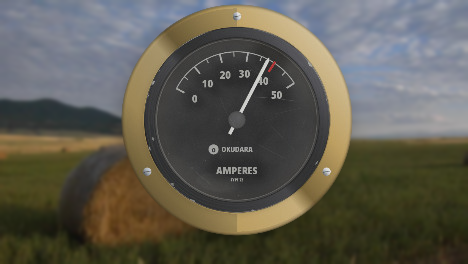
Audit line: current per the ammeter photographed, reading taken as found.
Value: 37.5 A
